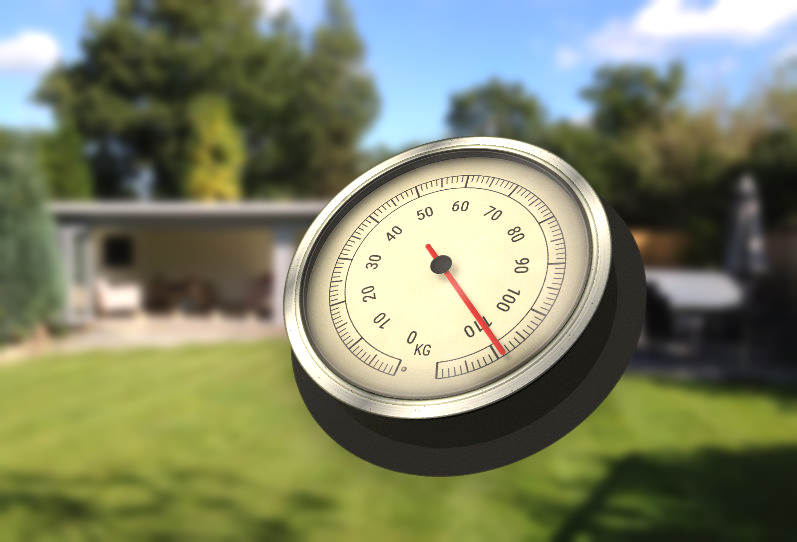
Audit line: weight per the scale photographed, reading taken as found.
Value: 109 kg
